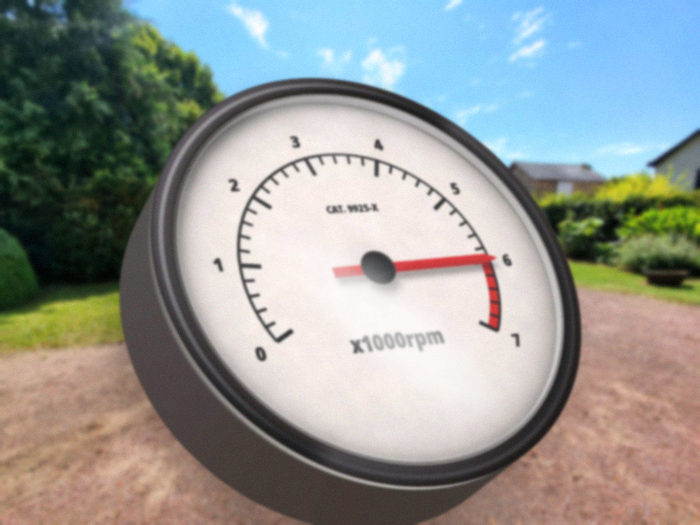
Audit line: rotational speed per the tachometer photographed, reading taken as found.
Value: 6000 rpm
